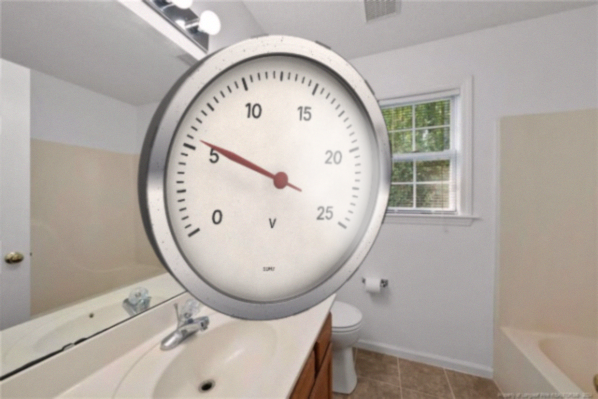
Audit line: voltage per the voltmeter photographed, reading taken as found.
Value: 5.5 V
